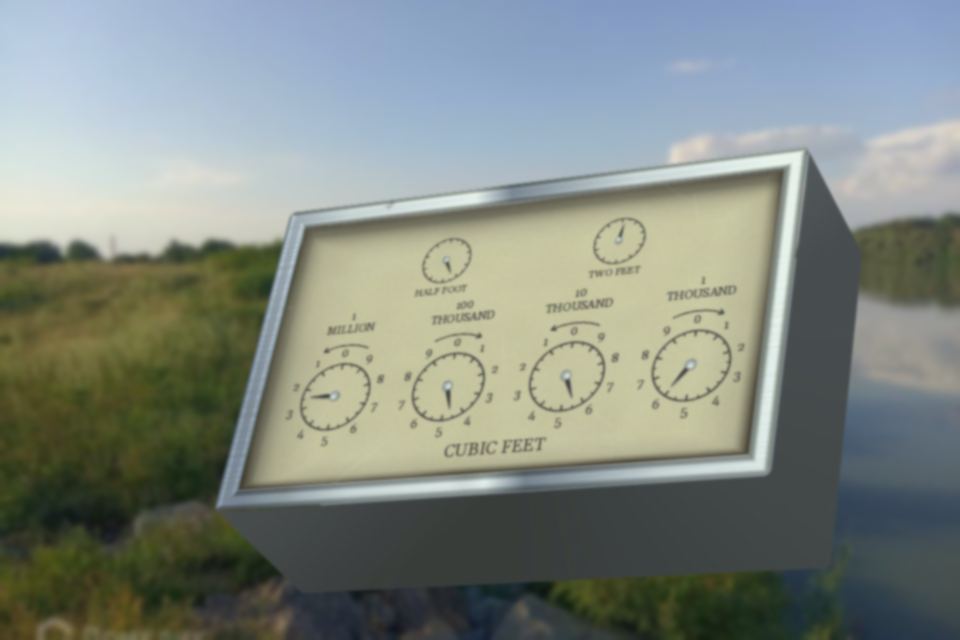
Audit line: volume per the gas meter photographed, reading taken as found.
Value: 245600 ft³
